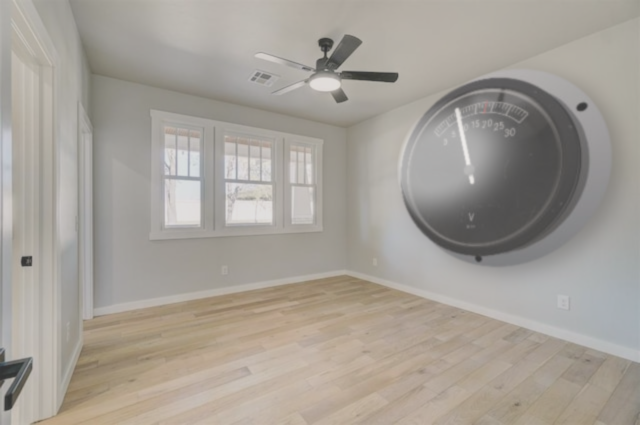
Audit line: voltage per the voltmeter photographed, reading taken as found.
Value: 10 V
